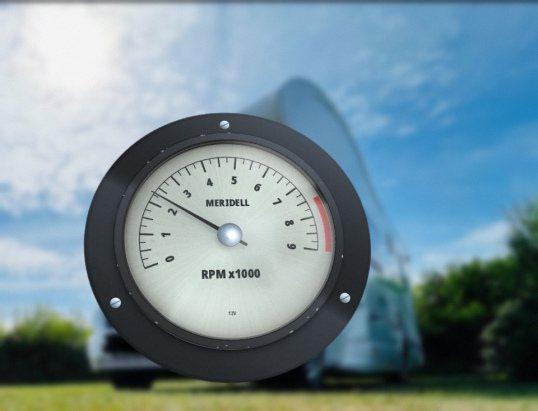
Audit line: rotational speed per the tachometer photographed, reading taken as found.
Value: 2250 rpm
